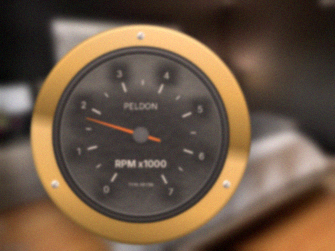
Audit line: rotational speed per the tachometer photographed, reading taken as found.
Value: 1750 rpm
